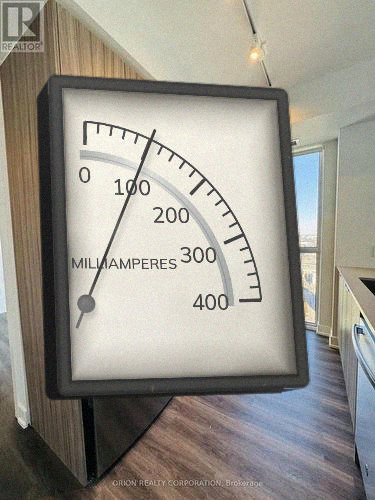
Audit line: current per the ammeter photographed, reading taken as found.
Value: 100 mA
